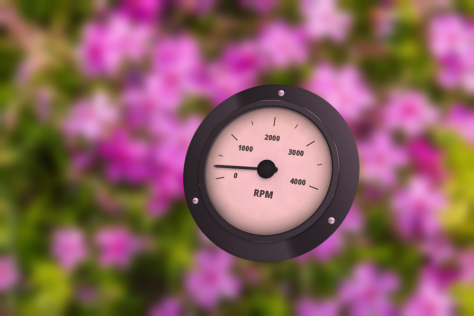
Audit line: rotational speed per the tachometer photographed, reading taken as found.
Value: 250 rpm
